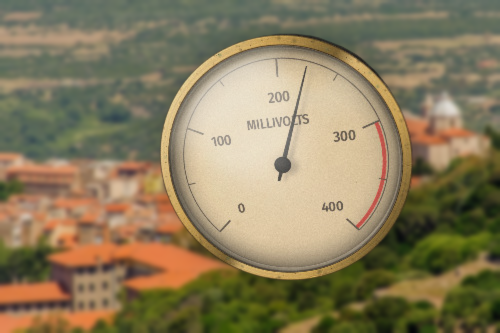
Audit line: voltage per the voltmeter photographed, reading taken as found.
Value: 225 mV
